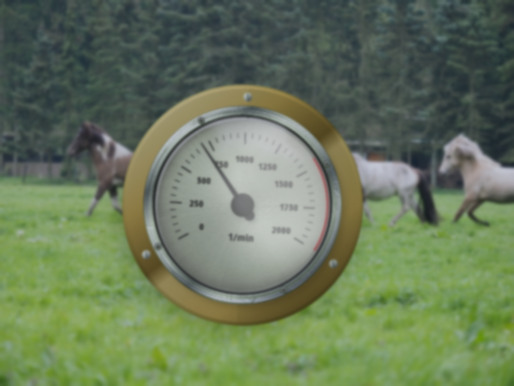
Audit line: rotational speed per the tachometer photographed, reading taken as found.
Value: 700 rpm
